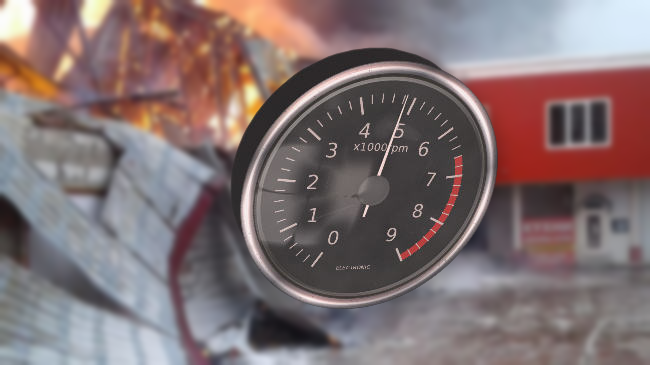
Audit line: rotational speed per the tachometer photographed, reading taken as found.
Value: 4800 rpm
